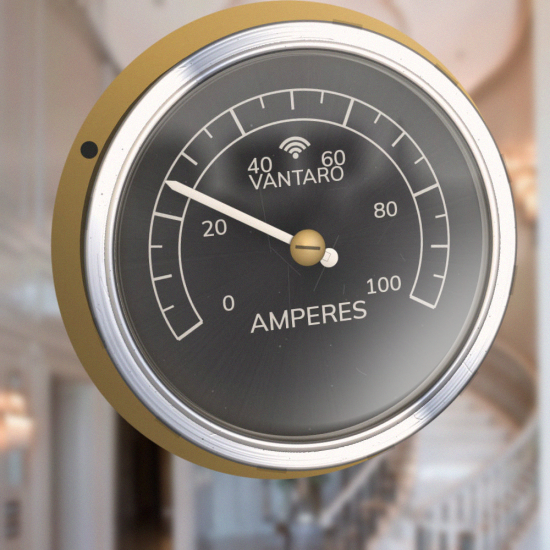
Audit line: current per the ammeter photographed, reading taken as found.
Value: 25 A
